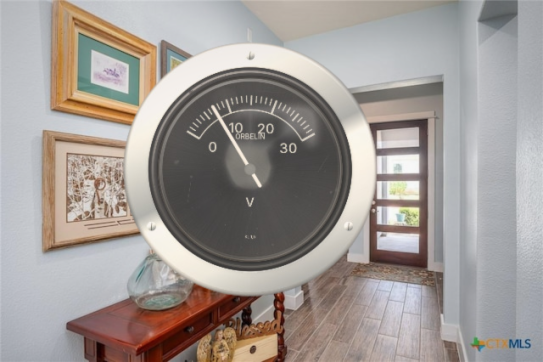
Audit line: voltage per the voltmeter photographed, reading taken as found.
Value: 7 V
